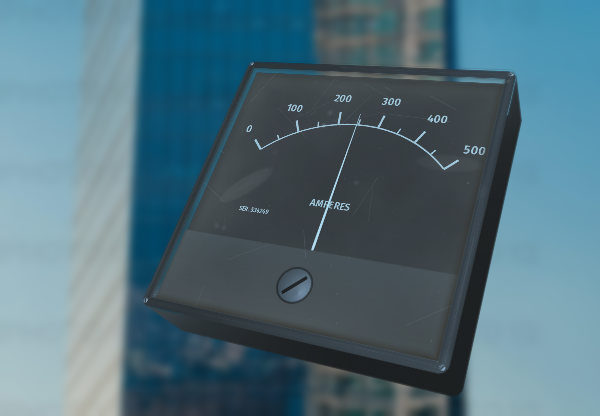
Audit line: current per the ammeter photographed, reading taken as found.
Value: 250 A
